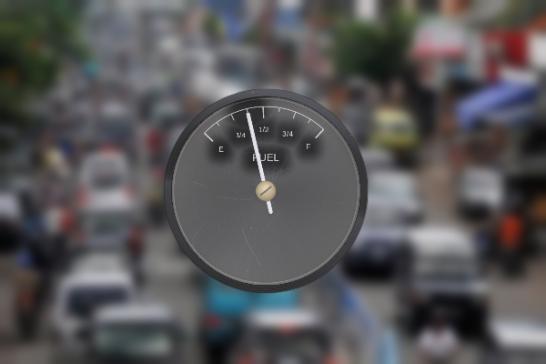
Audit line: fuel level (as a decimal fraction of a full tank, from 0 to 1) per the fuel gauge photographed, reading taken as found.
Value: 0.375
